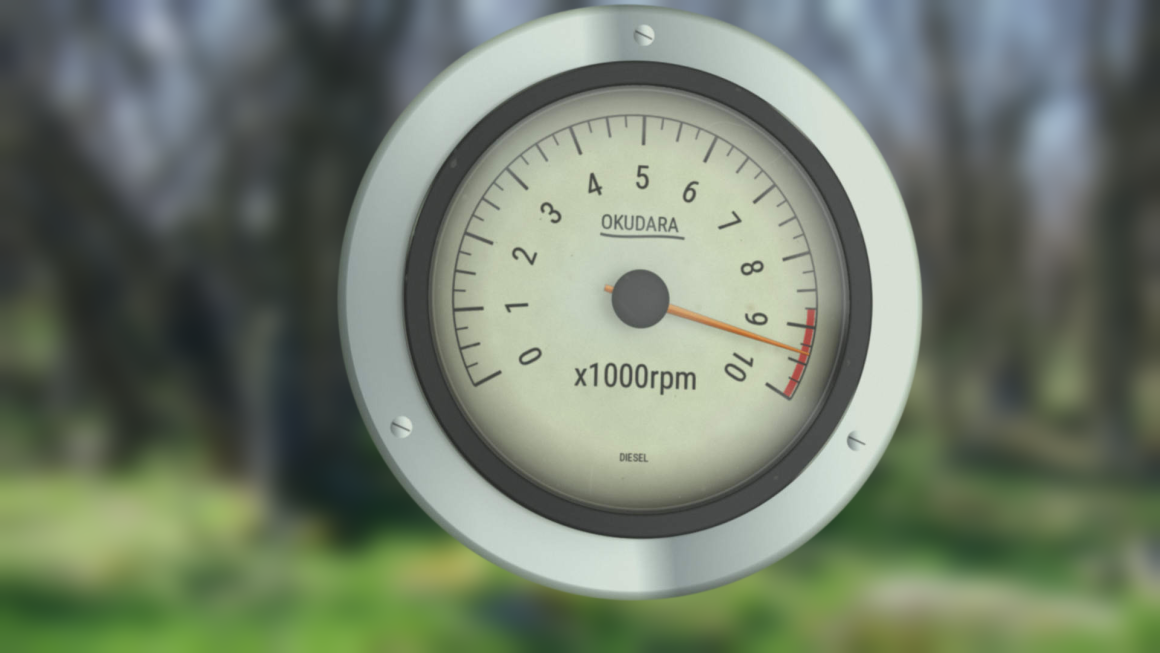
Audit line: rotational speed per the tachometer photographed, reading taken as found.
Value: 9375 rpm
